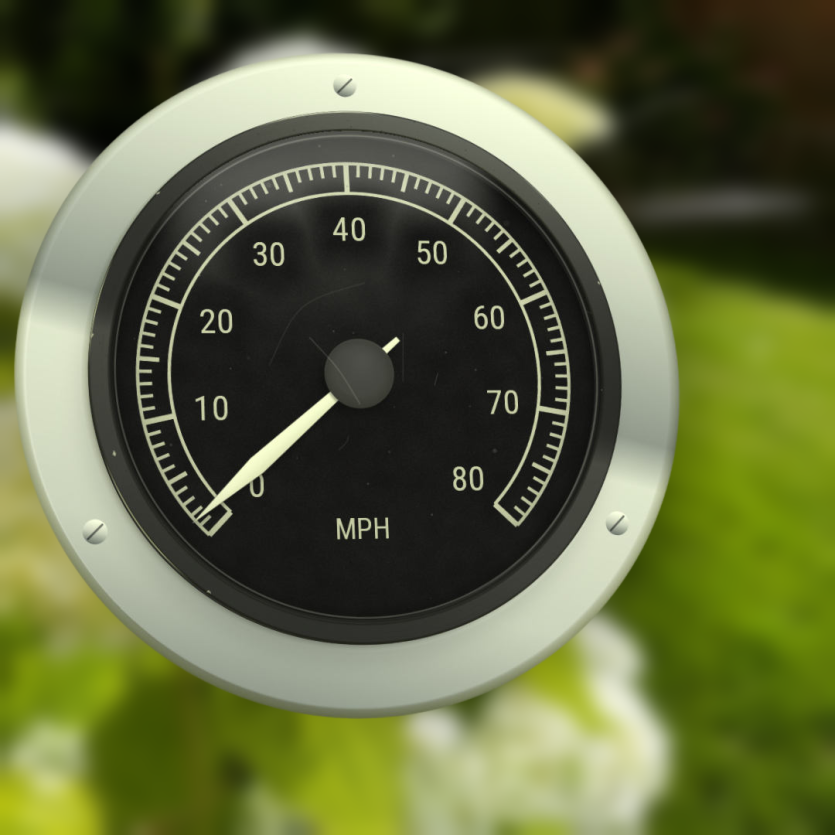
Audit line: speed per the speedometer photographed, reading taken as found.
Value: 1.5 mph
